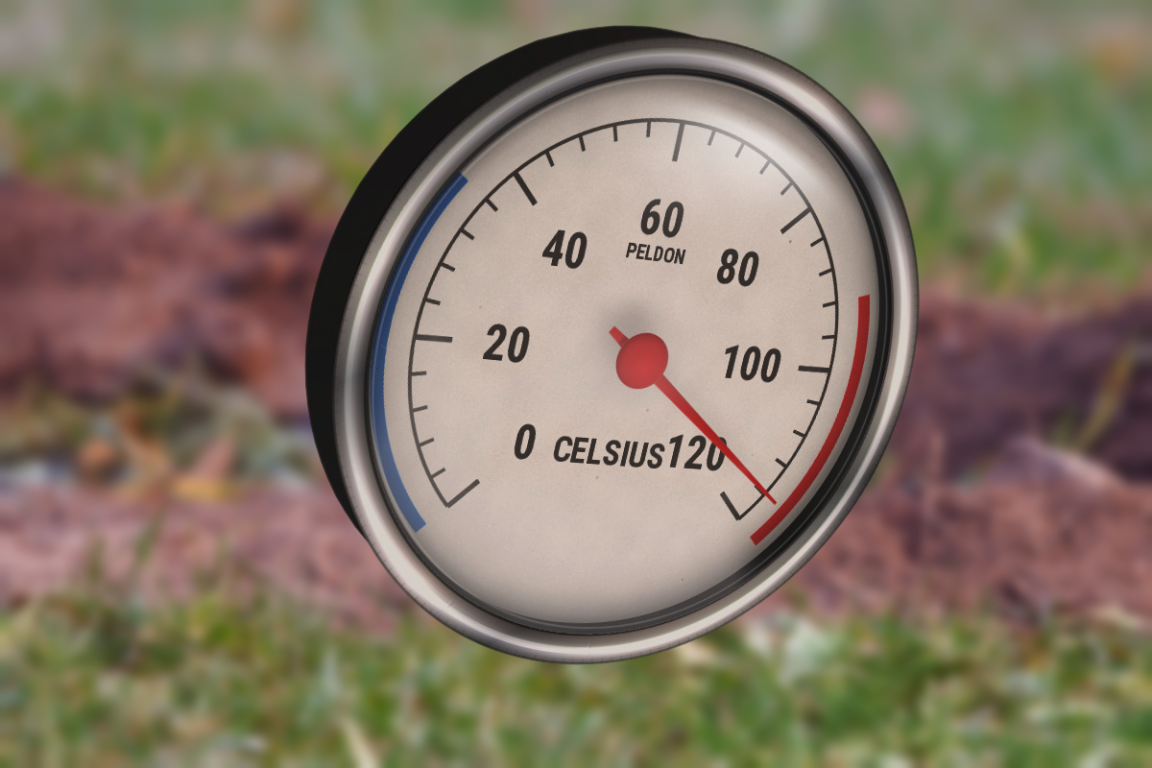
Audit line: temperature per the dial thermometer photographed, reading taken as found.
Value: 116 °C
